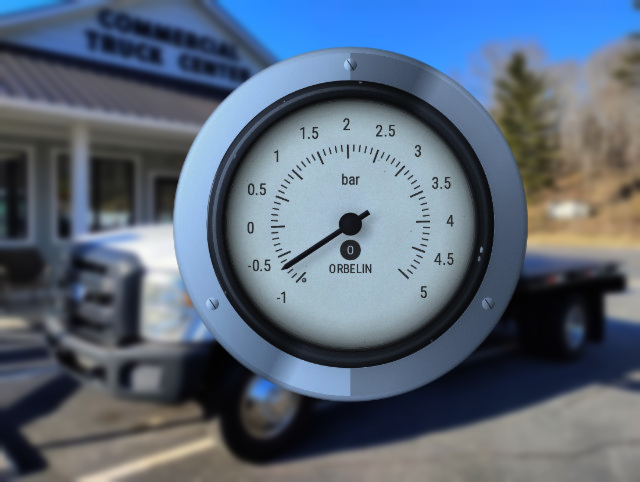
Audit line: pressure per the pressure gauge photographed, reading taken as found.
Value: -0.7 bar
